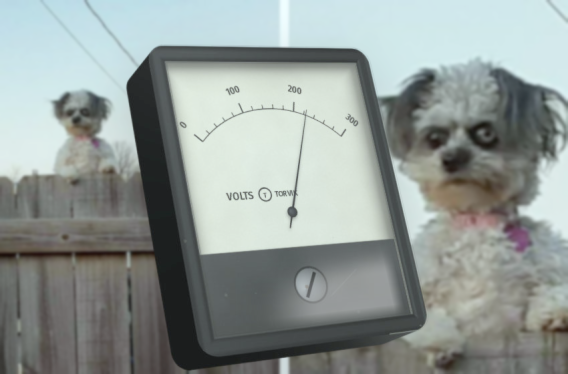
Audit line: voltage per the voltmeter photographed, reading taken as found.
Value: 220 V
